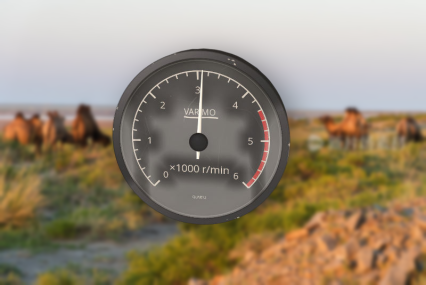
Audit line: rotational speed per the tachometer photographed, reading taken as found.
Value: 3100 rpm
